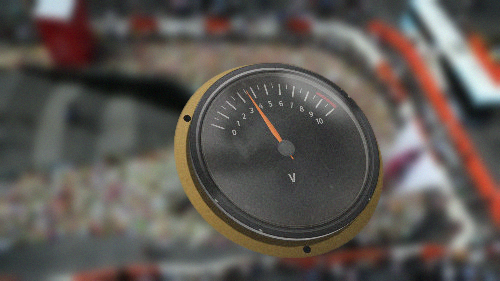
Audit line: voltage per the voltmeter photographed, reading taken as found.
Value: 3.5 V
